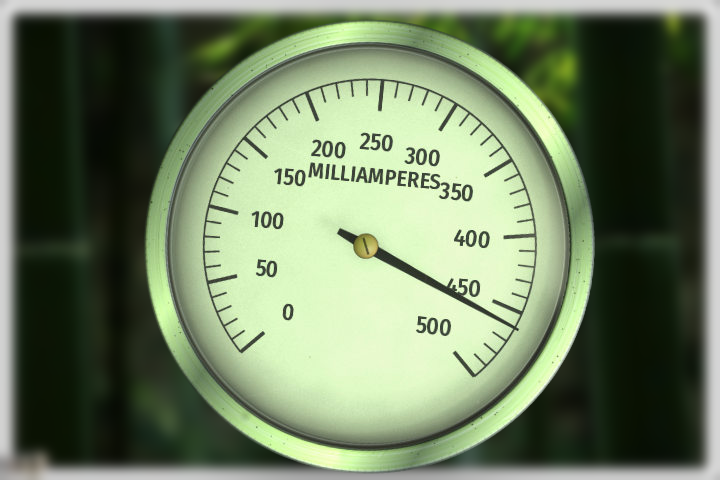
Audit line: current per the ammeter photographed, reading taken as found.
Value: 460 mA
